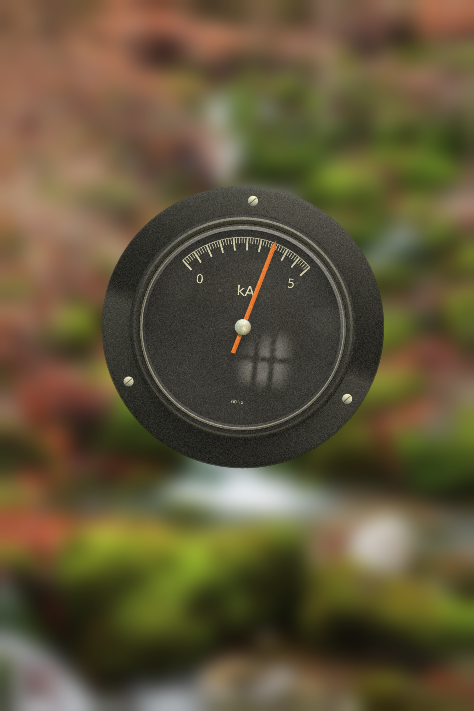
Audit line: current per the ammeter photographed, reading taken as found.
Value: 3.5 kA
